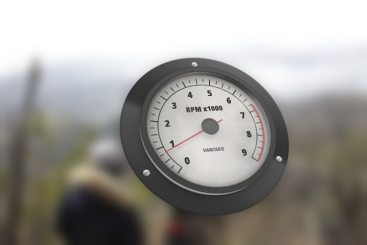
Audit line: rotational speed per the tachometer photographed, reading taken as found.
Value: 750 rpm
